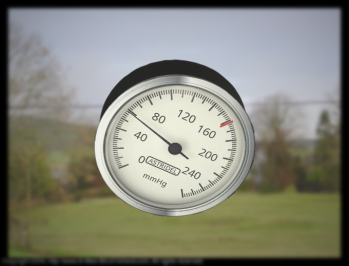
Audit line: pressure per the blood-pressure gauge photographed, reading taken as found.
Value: 60 mmHg
